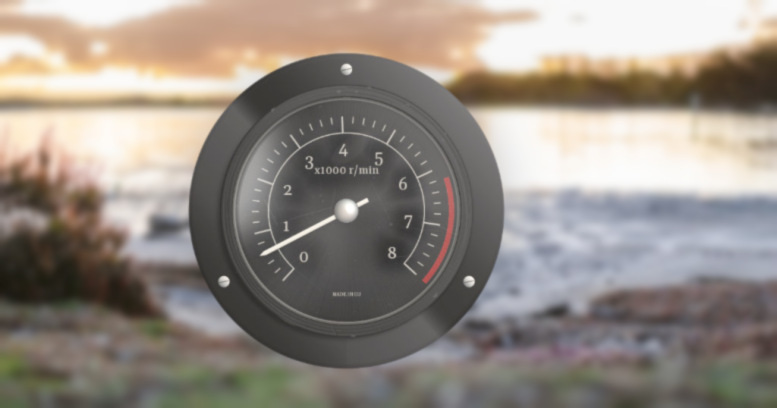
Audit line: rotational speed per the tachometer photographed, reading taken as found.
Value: 600 rpm
